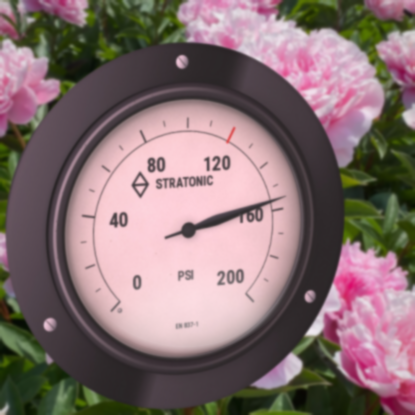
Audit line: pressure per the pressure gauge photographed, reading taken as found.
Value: 155 psi
